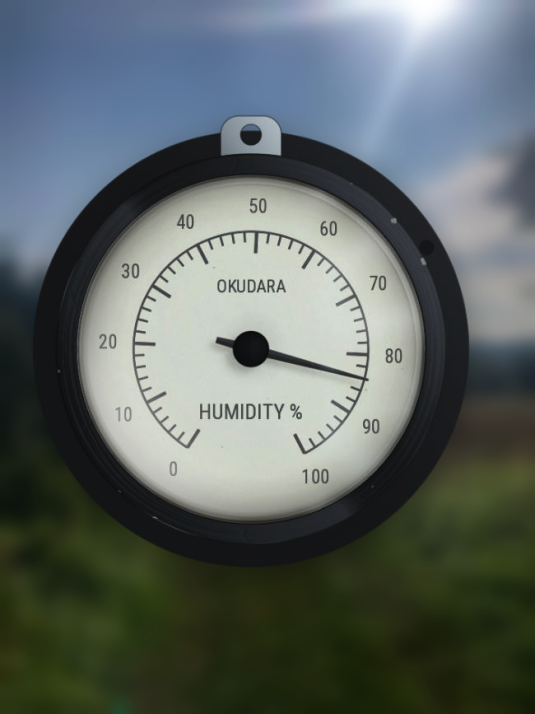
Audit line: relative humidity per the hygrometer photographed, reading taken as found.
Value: 84 %
